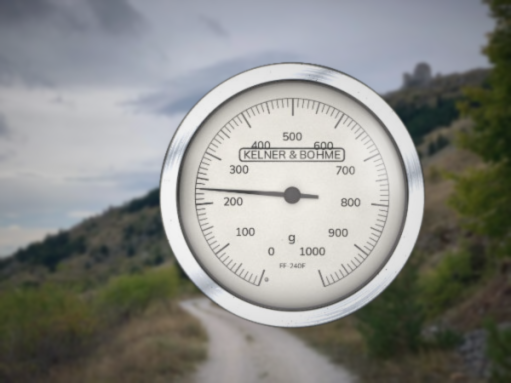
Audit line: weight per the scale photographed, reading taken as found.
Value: 230 g
